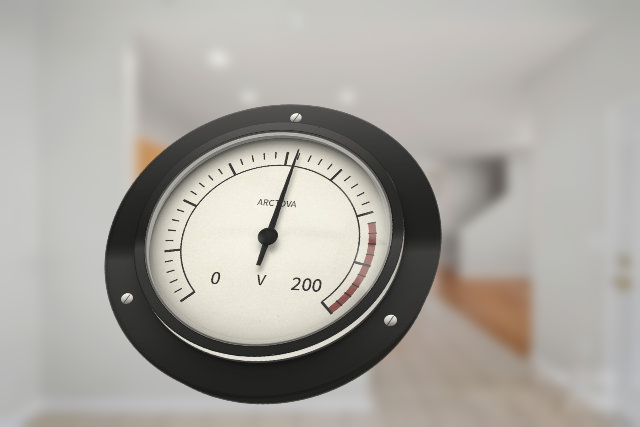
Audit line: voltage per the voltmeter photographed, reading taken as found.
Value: 105 V
